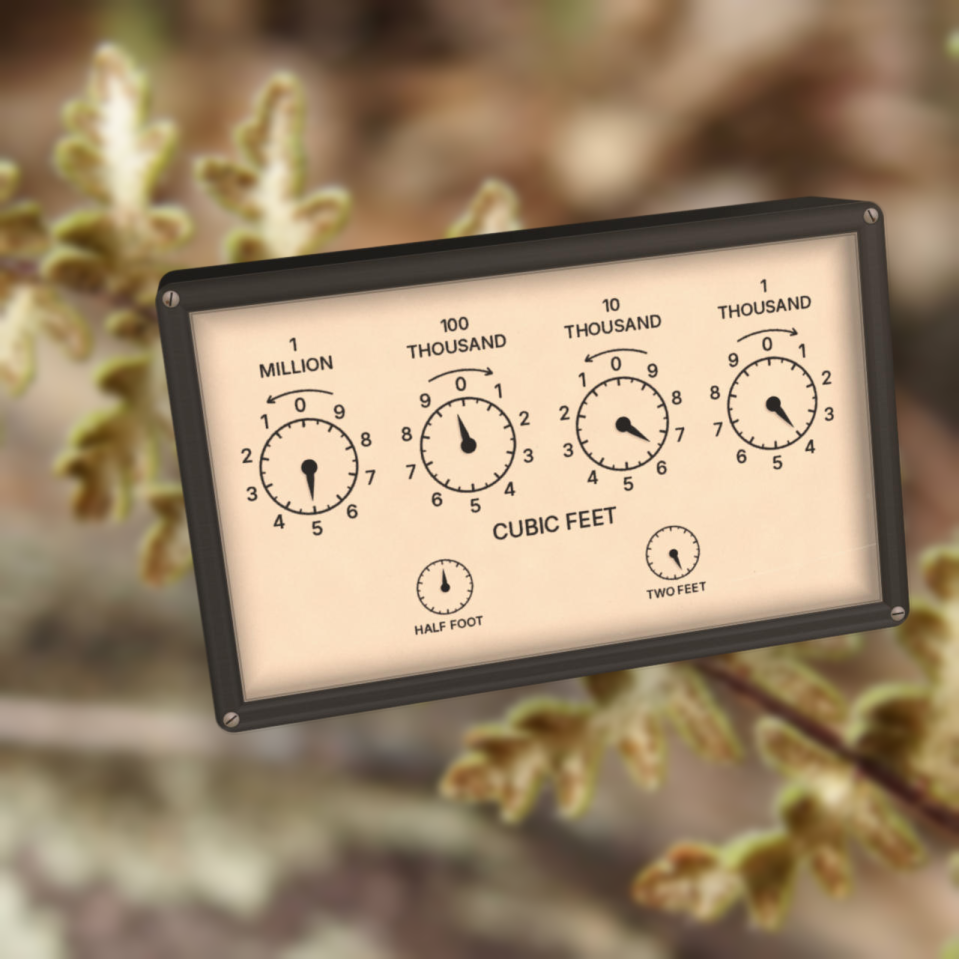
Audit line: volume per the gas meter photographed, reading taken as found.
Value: 496400 ft³
